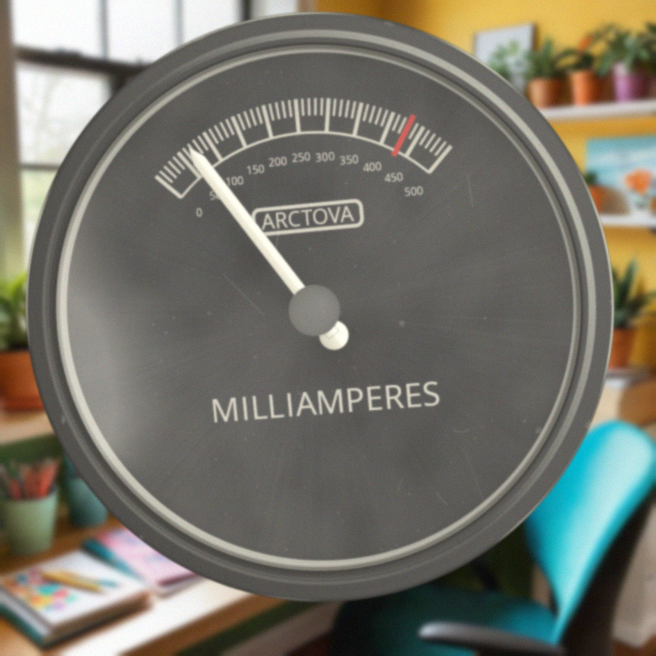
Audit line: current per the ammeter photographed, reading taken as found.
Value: 70 mA
